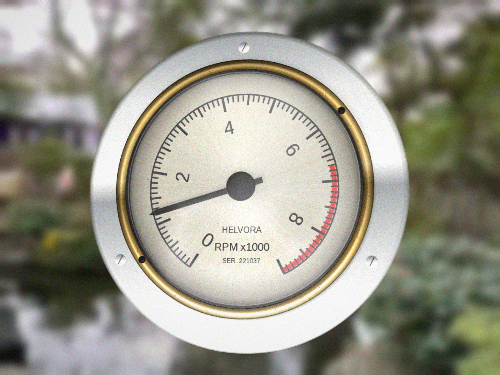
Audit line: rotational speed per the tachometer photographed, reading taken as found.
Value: 1200 rpm
